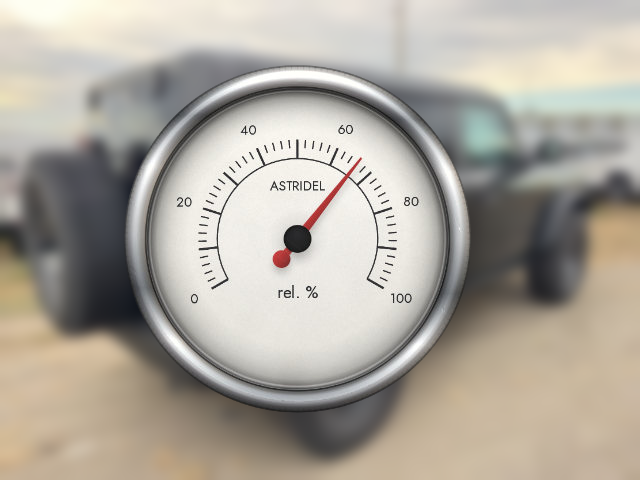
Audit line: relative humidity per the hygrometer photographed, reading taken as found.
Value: 66 %
